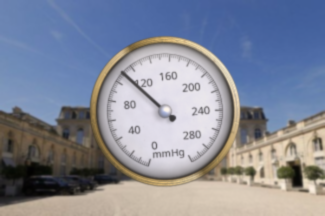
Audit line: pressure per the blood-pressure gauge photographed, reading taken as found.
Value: 110 mmHg
